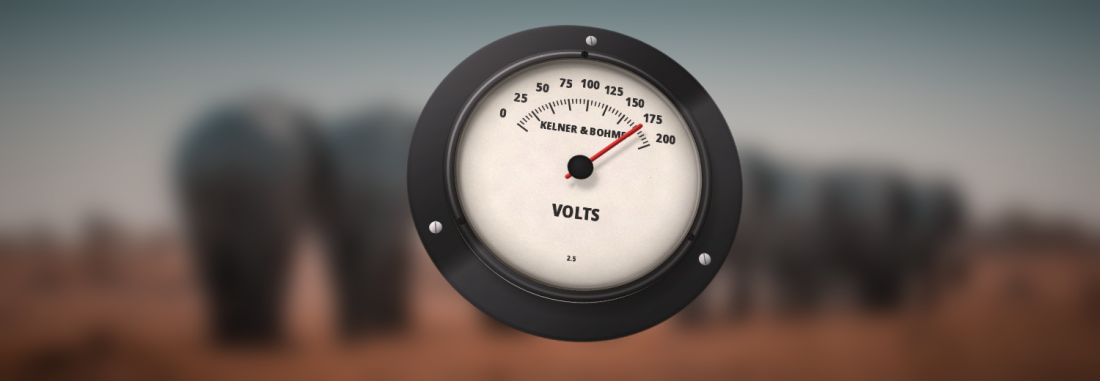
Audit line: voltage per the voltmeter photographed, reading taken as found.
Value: 175 V
